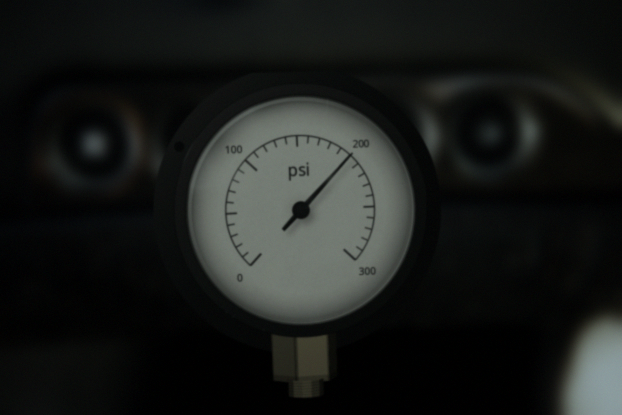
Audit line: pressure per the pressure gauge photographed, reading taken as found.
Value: 200 psi
